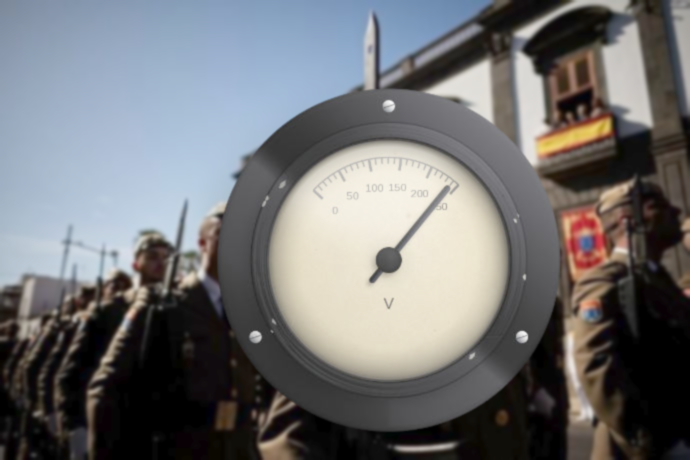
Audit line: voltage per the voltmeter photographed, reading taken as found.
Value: 240 V
